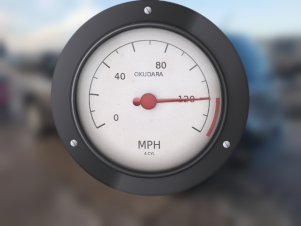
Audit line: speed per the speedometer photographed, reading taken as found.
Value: 120 mph
